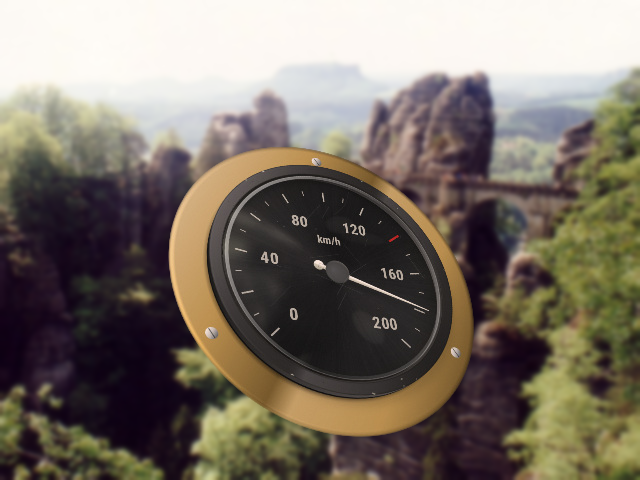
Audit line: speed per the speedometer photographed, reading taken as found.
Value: 180 km/h
